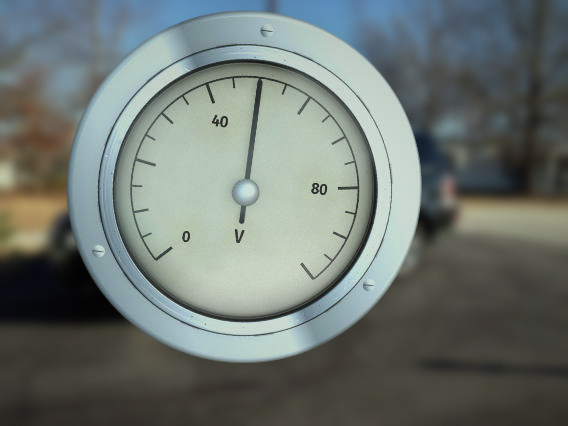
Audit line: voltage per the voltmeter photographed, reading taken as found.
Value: 50 V
